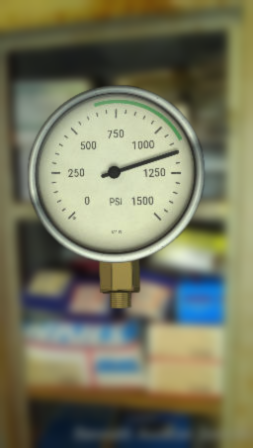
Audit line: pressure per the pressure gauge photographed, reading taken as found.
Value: 1150 psi
